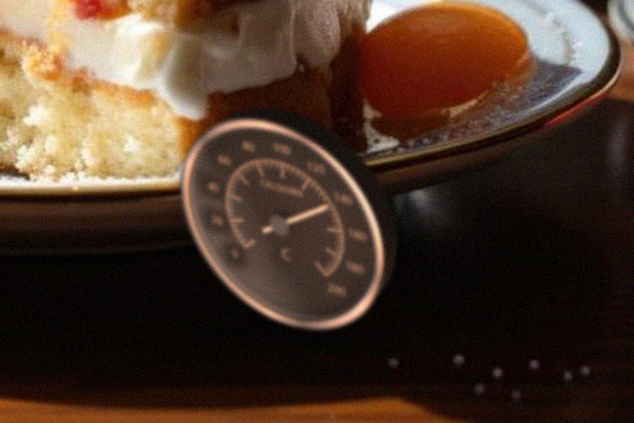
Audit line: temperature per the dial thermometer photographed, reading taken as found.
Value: 140 °C
